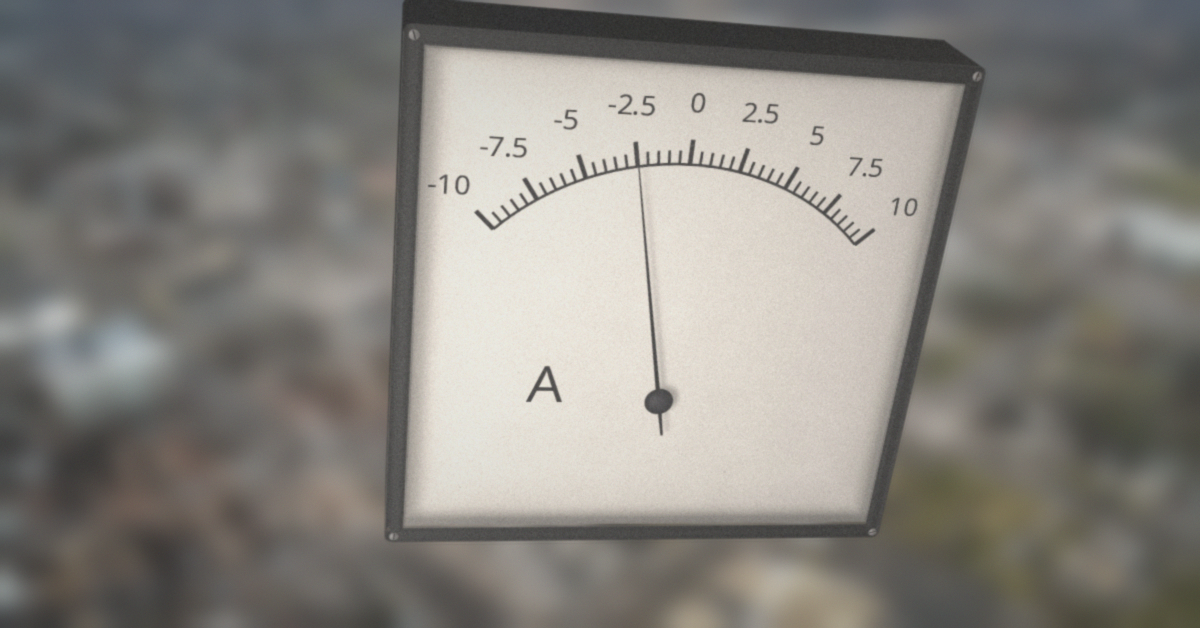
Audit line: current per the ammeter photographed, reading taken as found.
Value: -2.5 A
